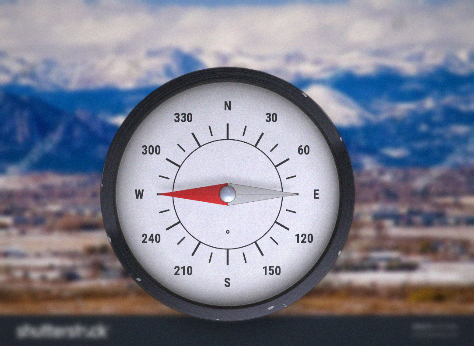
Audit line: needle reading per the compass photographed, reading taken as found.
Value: 270 °
